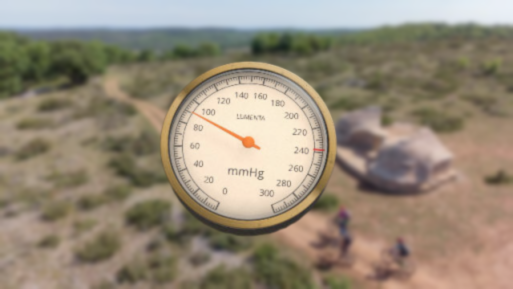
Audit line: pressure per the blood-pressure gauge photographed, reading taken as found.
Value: 90 mmHg
